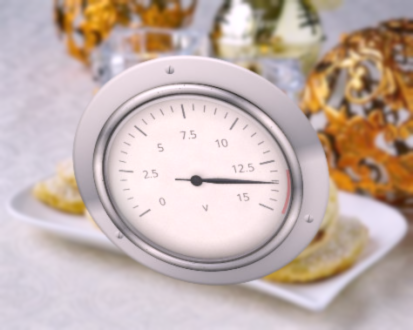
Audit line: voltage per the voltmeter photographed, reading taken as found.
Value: 13.5 V
